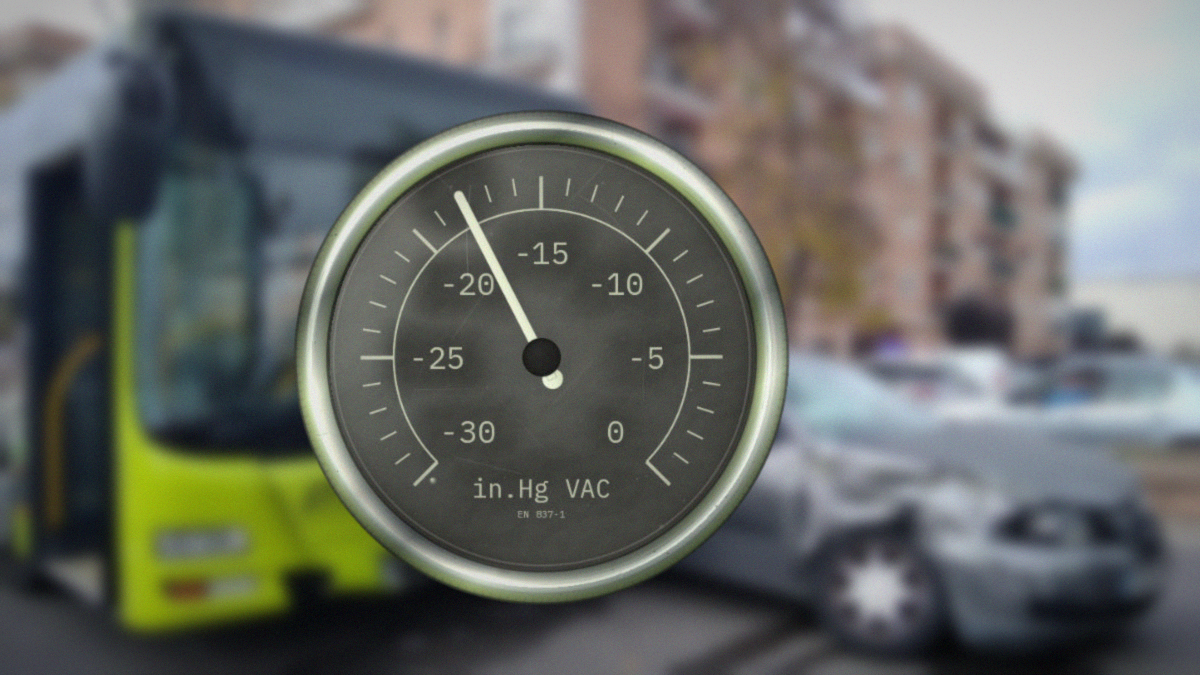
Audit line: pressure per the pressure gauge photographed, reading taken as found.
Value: -18 inHg
